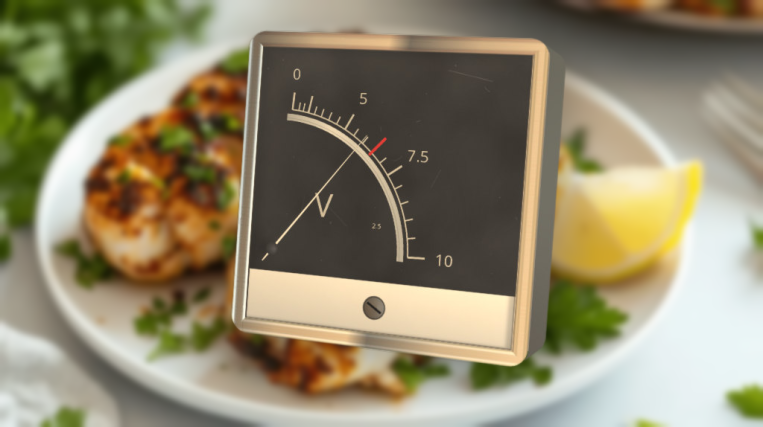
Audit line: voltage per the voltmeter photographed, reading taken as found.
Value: 6 V
